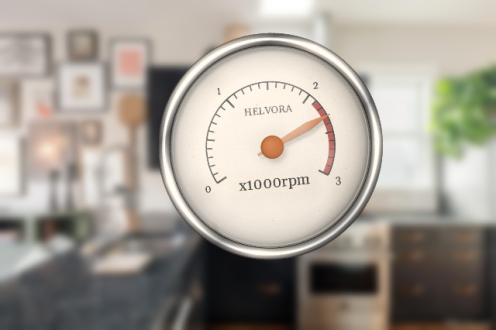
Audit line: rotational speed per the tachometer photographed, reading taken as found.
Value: 2300 rpm
